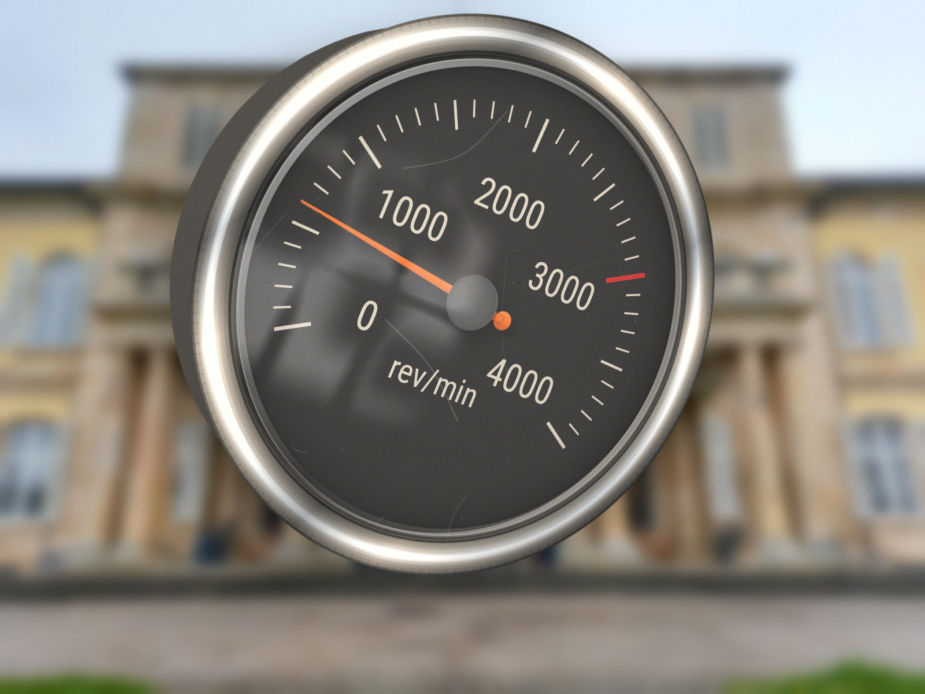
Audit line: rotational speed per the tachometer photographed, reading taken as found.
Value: 600 rpm
